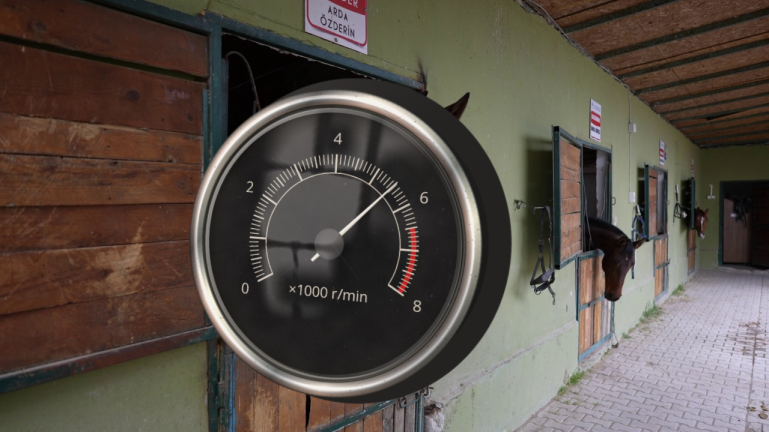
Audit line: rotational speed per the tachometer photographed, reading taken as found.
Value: 5500 rpm
